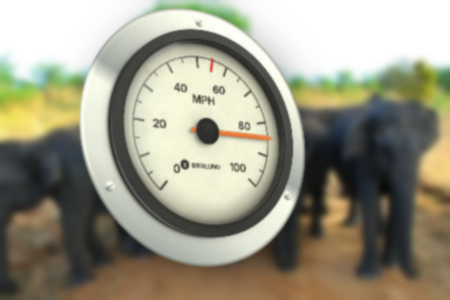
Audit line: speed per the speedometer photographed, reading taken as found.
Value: 85 mph
